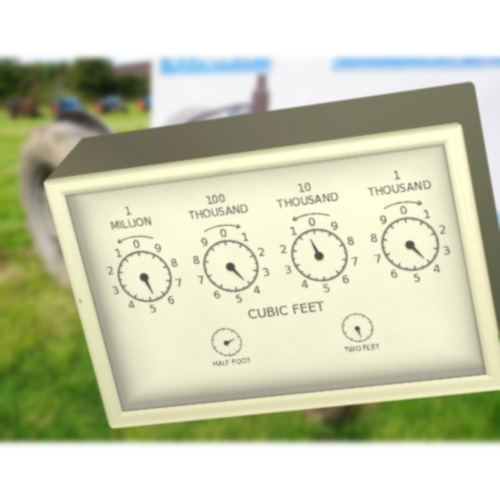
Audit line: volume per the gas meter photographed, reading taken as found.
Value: 540400 ft³
